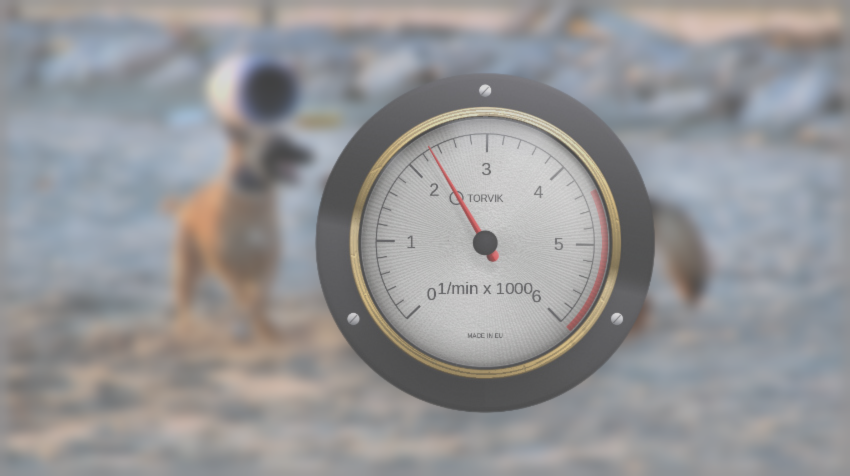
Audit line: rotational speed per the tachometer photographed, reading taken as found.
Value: 2300 rpm
